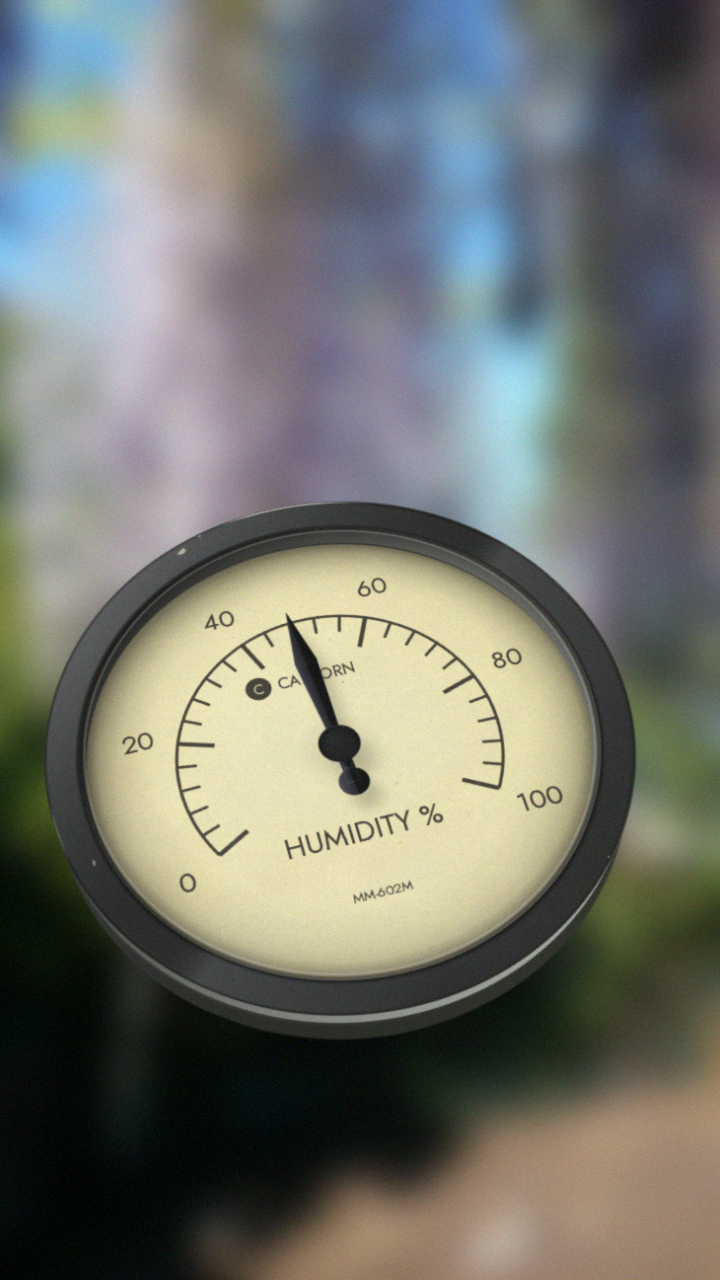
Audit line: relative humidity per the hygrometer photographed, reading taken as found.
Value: 48 %
